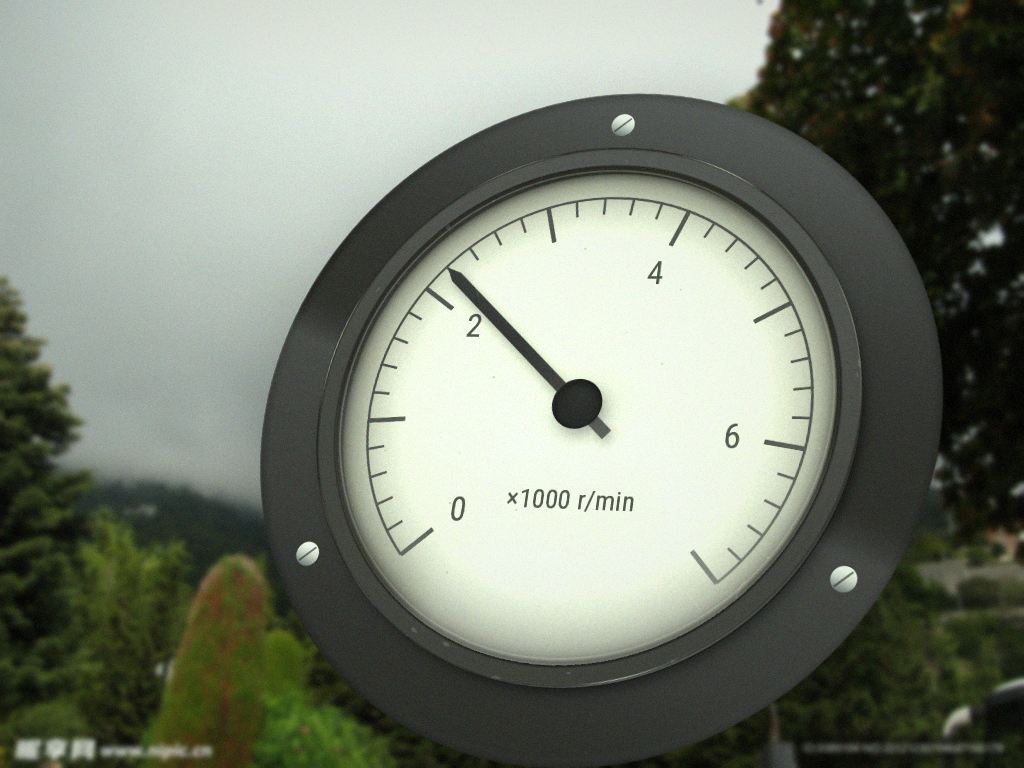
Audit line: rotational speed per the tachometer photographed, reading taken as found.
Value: 2200 rpm
